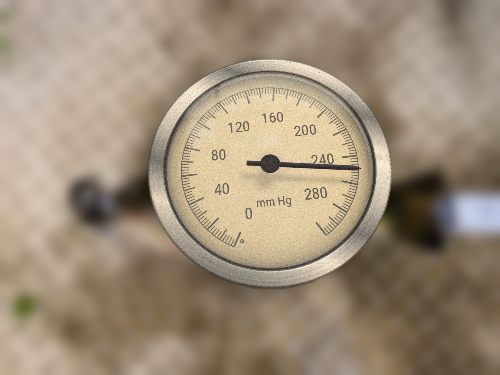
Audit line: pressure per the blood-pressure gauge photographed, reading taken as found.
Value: 250 mmHg
